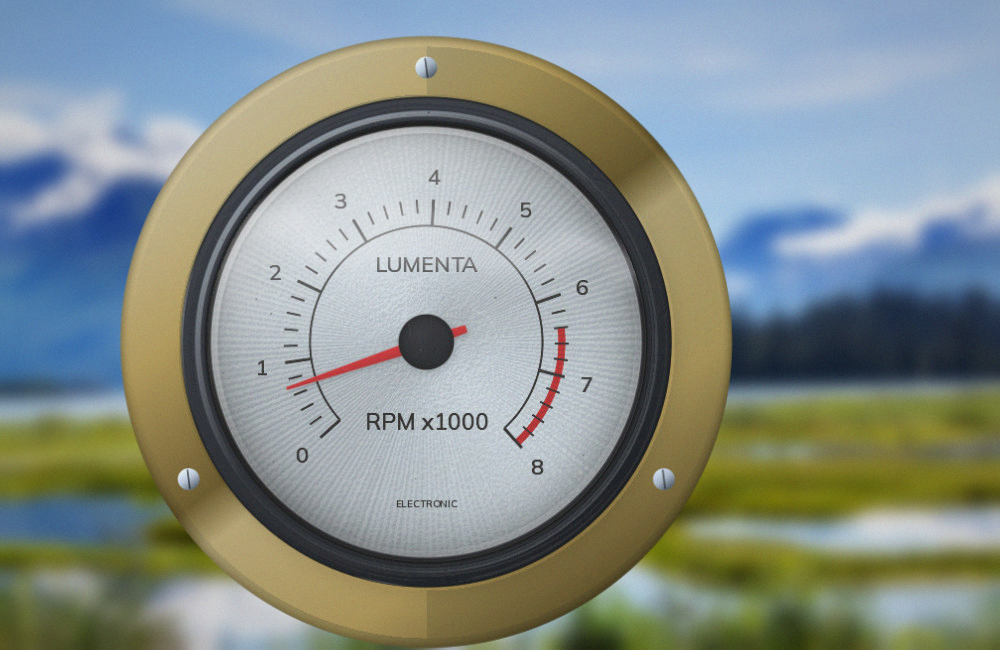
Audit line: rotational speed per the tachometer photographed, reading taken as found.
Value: 700 rpm
